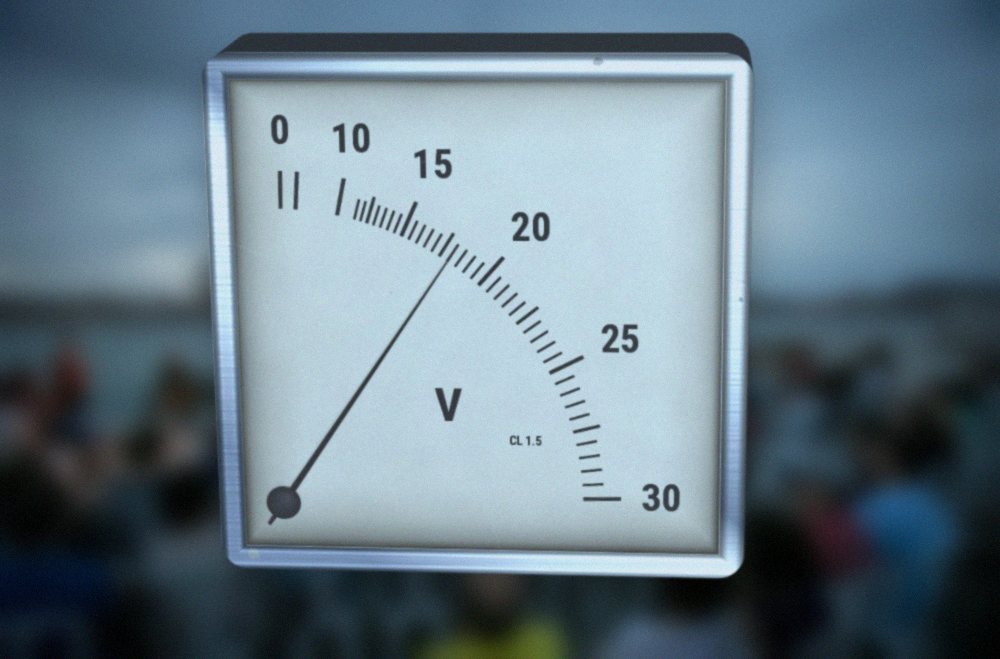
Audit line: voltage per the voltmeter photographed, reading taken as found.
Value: 18 V
